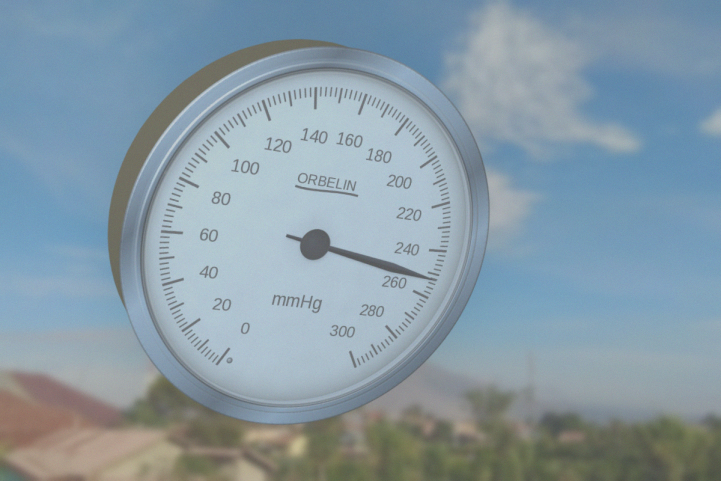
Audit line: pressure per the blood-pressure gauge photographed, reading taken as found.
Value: 252 mmHg
